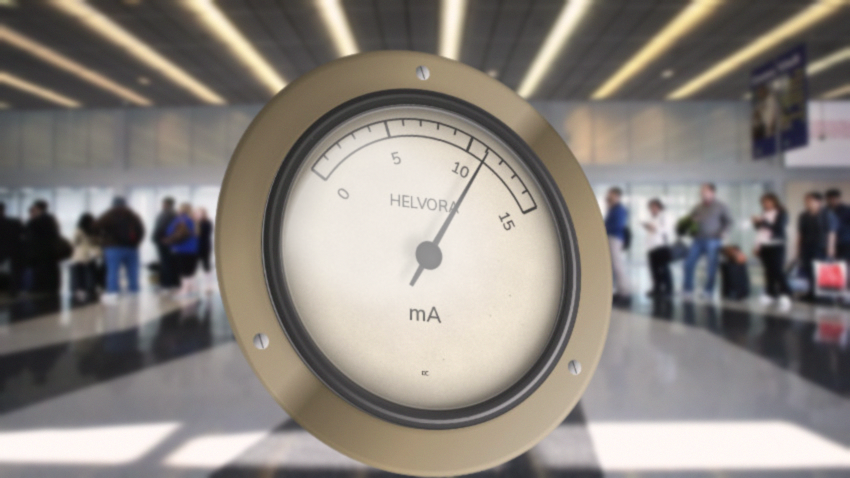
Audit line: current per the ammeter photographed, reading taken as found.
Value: 11 mA
